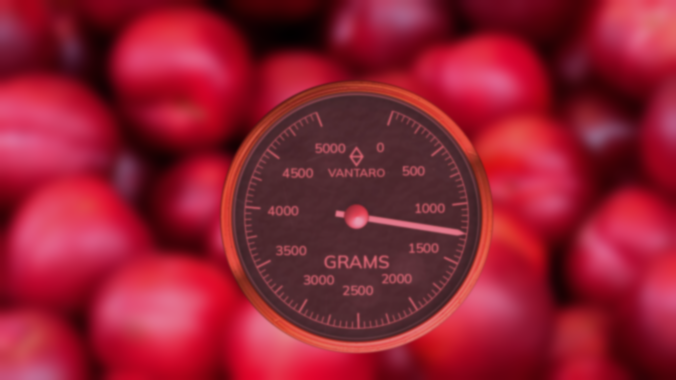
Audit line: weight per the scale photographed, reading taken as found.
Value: 1250 g
